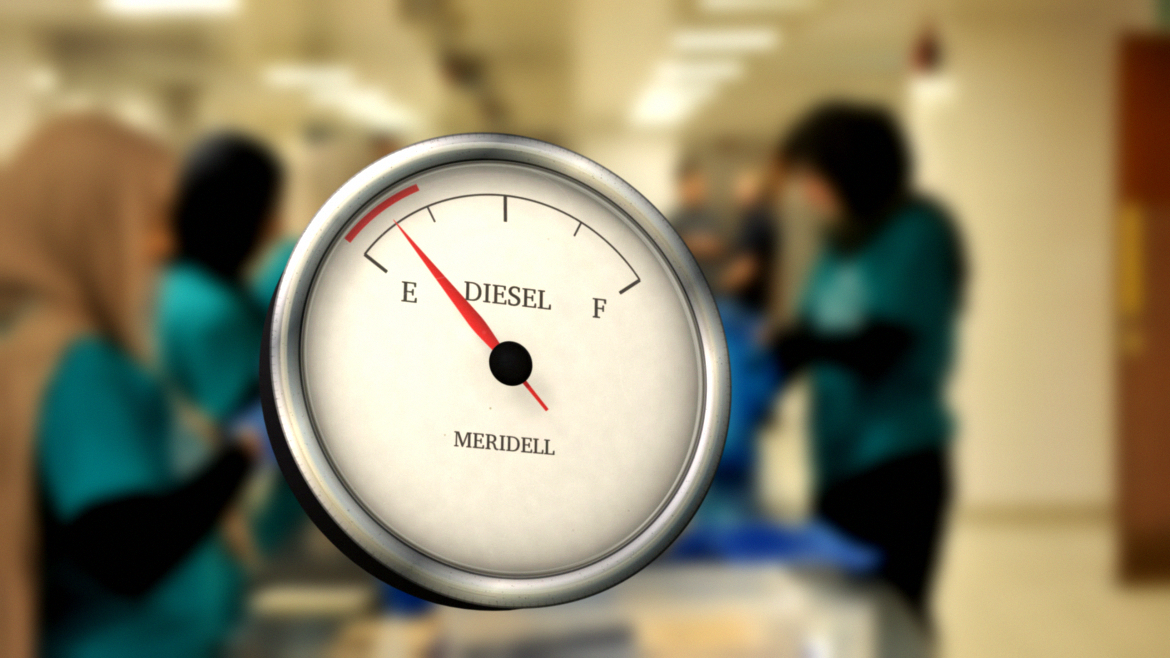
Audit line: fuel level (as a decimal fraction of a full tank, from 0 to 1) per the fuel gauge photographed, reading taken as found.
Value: 0.125
